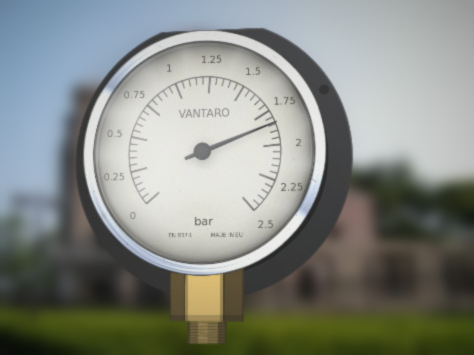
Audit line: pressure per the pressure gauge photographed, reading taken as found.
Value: 1.85 bar
